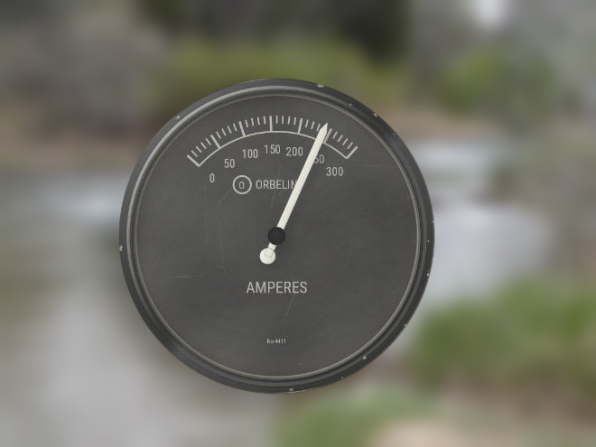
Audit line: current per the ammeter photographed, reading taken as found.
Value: 240 A
